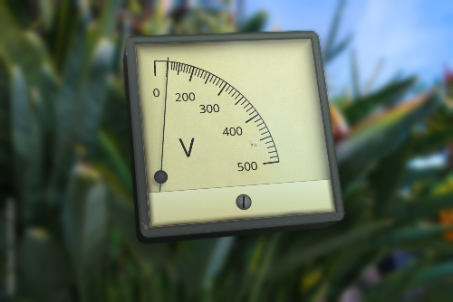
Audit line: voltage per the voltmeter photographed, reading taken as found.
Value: 100 V
